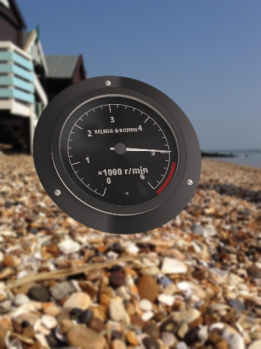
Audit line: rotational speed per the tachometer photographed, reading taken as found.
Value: 5000 rpm
